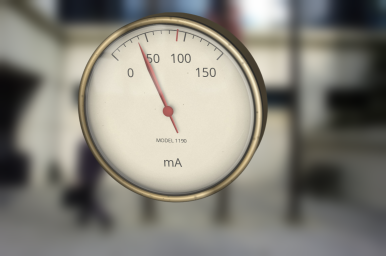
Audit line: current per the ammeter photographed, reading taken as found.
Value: 40 mA
